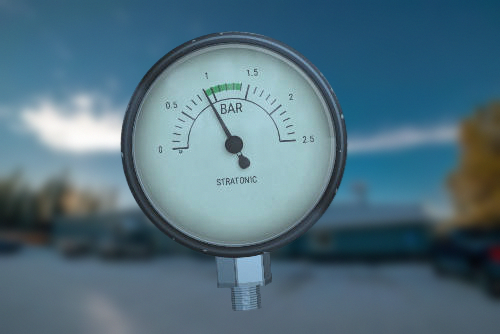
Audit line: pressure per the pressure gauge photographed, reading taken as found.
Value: 0.9 bar
